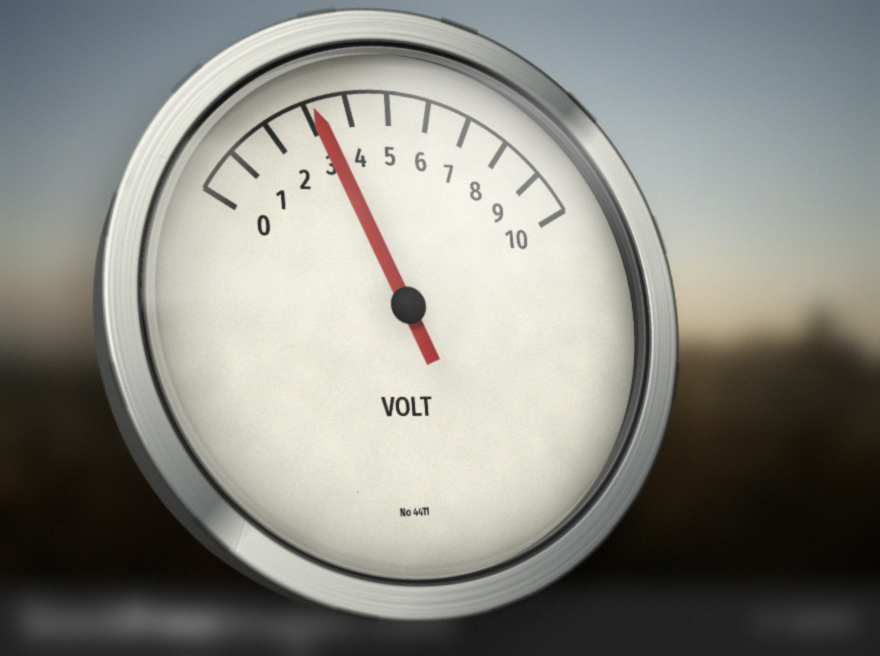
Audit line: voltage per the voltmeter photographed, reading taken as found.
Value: 3 V
